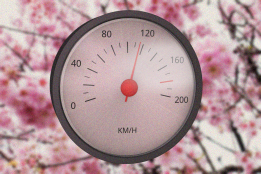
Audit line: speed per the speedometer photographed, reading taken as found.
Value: 115 km/h
